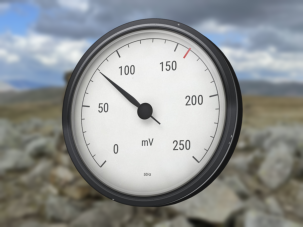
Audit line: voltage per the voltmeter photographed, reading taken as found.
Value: 80 mV
